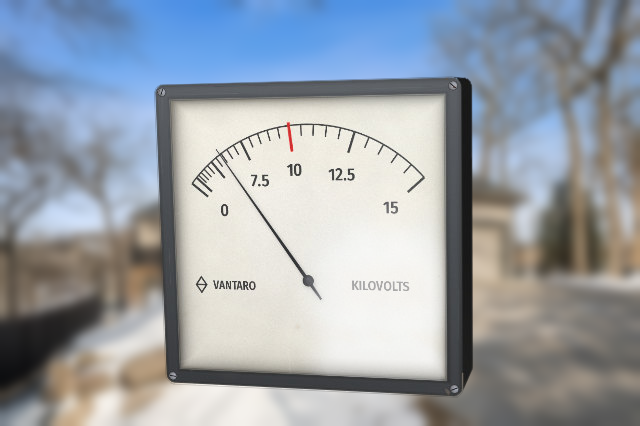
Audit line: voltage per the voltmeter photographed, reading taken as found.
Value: 6 kV
